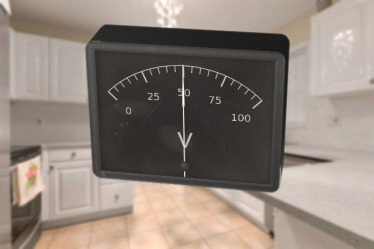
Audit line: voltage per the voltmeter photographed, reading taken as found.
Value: 50 V
